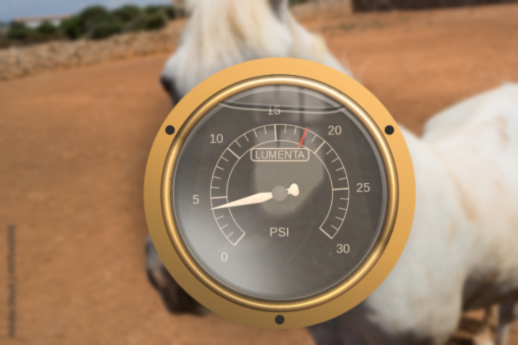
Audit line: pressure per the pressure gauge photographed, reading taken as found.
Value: 4 psi
